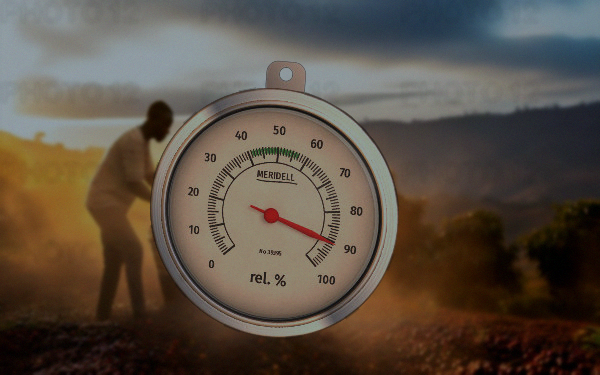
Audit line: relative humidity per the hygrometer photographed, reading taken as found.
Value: 90 %
